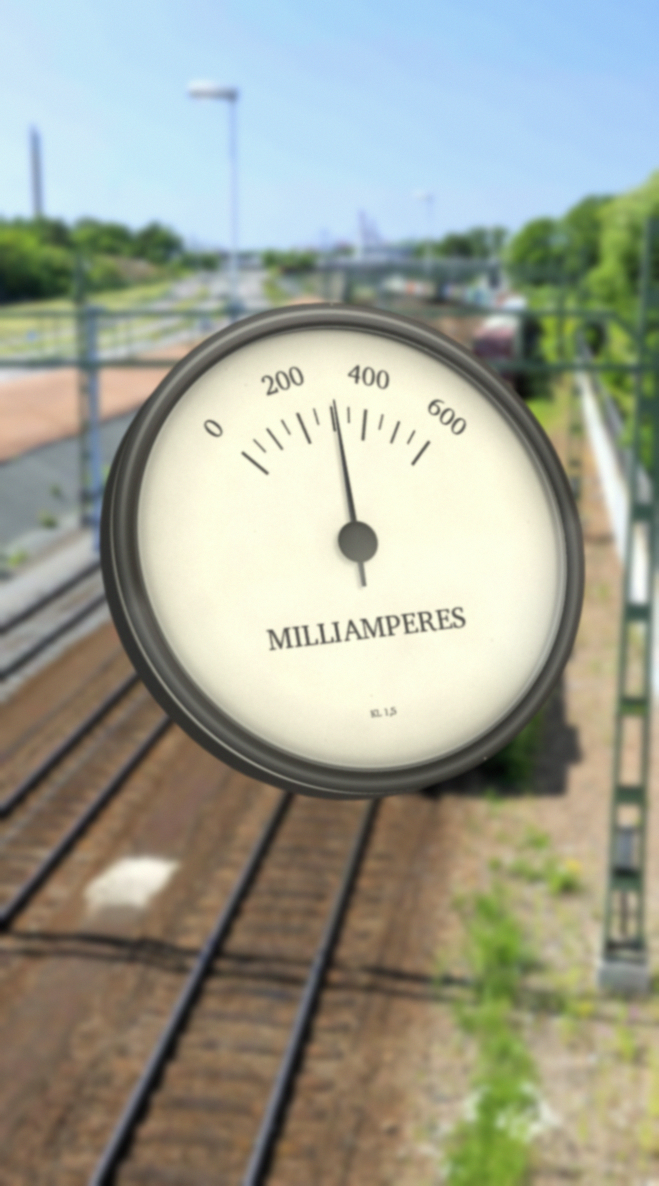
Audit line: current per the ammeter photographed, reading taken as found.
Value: 300 mA
